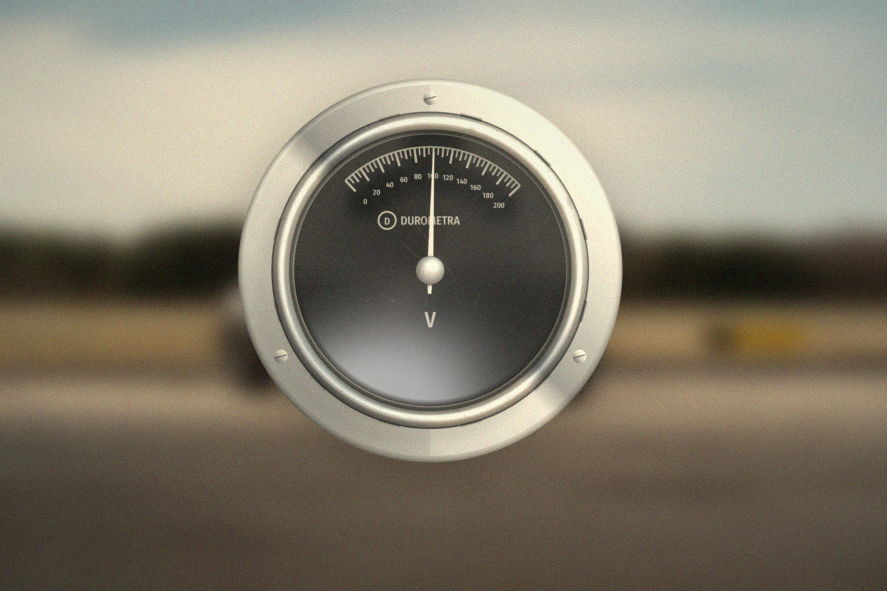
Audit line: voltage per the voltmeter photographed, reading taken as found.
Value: 100 V
